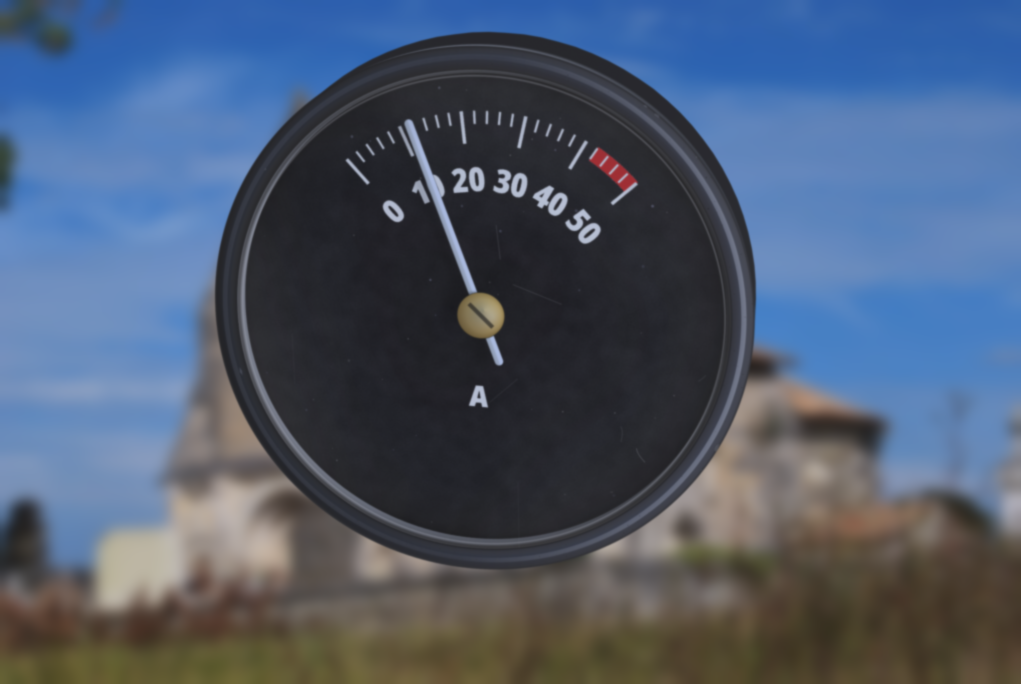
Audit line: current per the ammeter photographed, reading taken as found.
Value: 12 A
